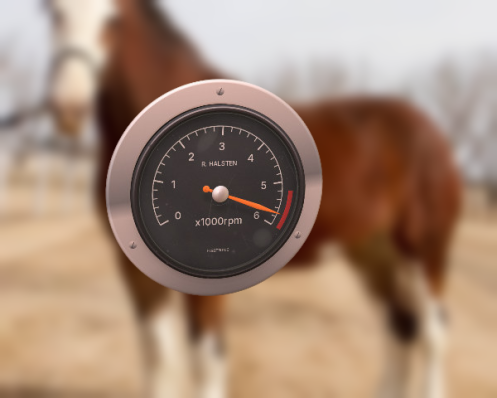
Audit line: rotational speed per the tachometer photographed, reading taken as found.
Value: 5700 rpm
